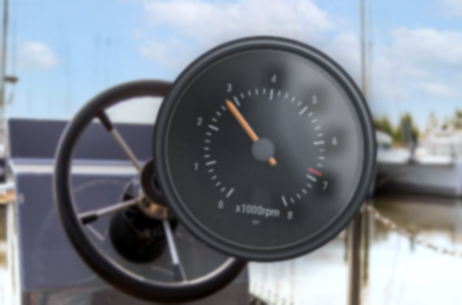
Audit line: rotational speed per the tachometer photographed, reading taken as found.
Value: 2800 rpm
